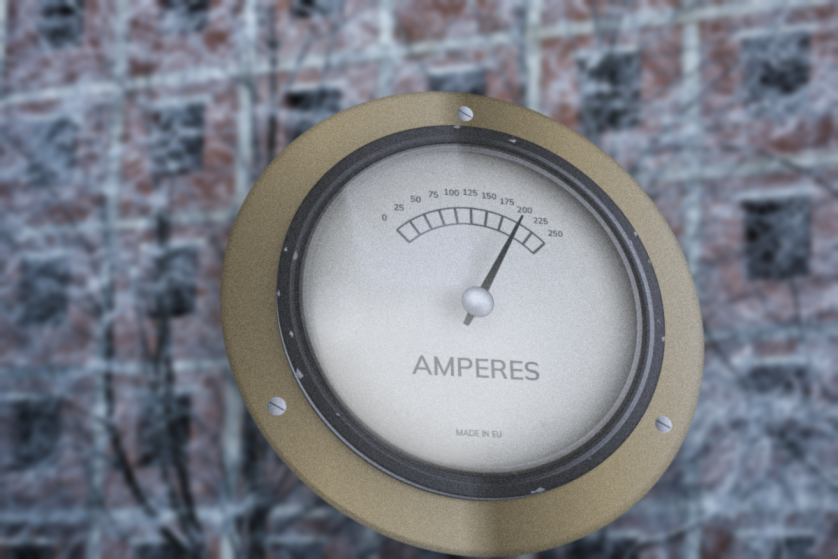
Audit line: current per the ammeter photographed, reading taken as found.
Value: 200 A
